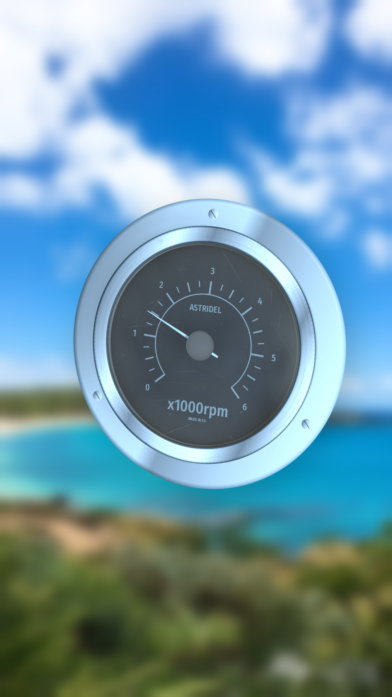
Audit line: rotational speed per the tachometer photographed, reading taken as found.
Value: 1500 rpm
